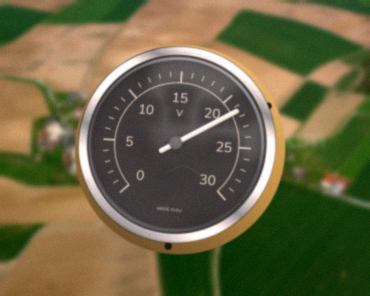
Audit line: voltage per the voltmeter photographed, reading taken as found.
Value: 21.5 V
